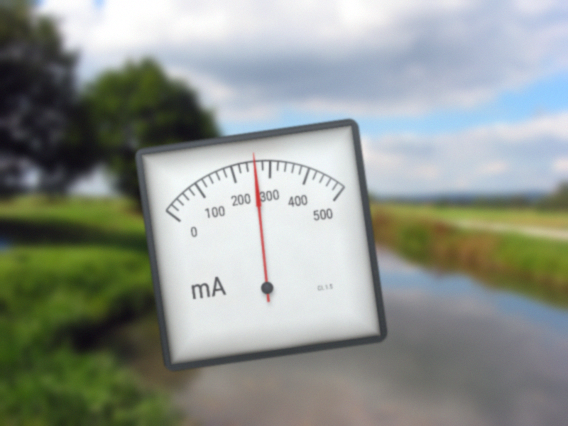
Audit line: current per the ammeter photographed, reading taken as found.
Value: 260 mA
